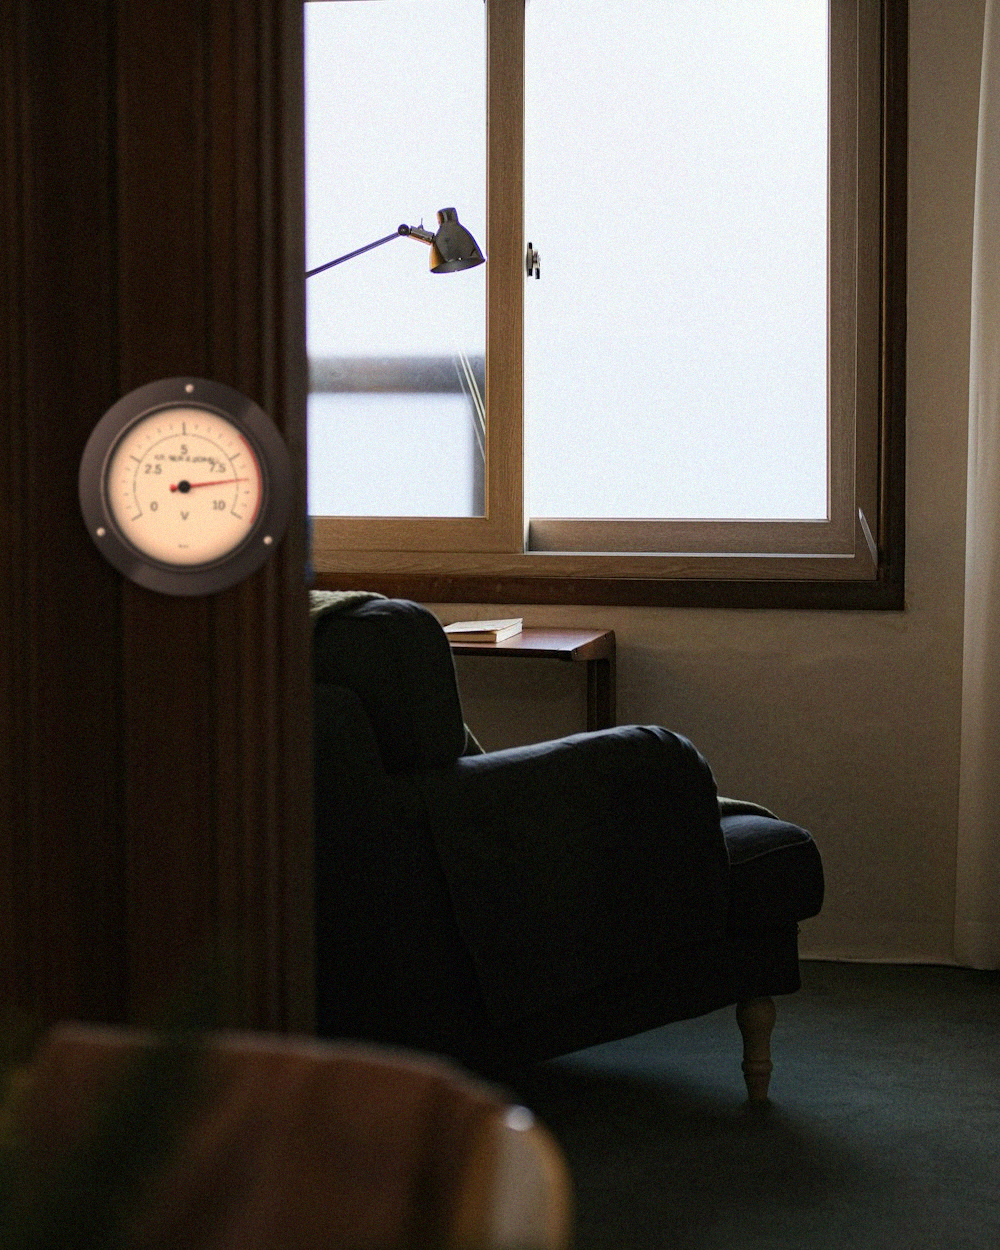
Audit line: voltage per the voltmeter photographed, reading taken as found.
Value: 8.5 V
